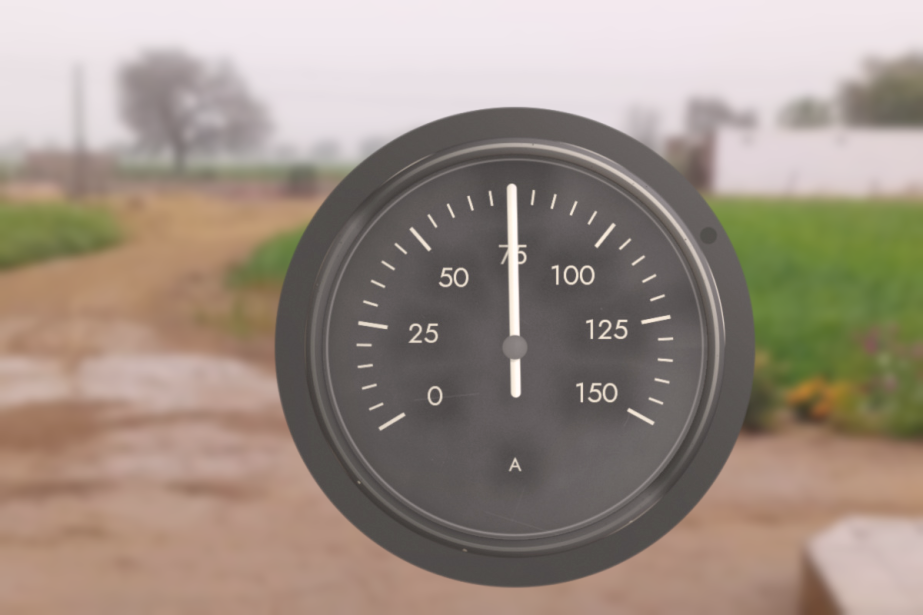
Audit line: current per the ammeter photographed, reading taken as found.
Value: 75 A
